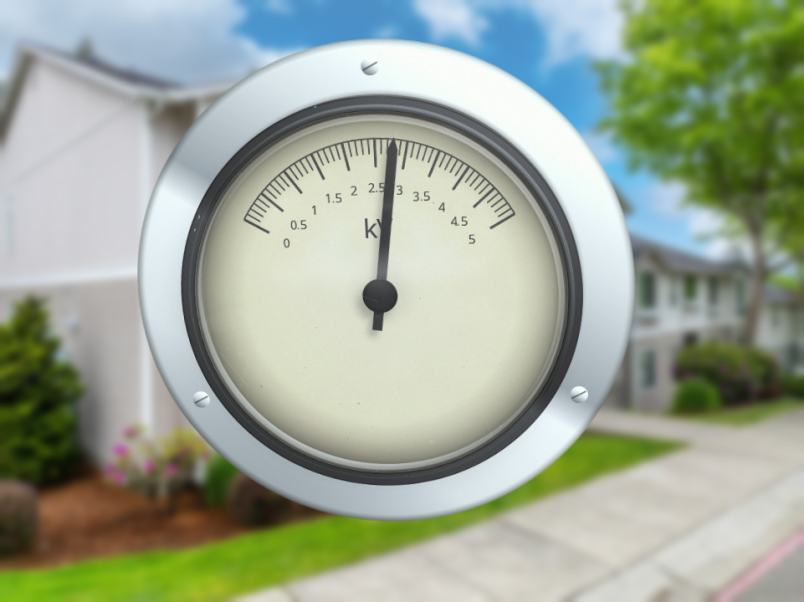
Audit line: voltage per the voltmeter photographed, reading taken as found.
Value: 2.8 kV
